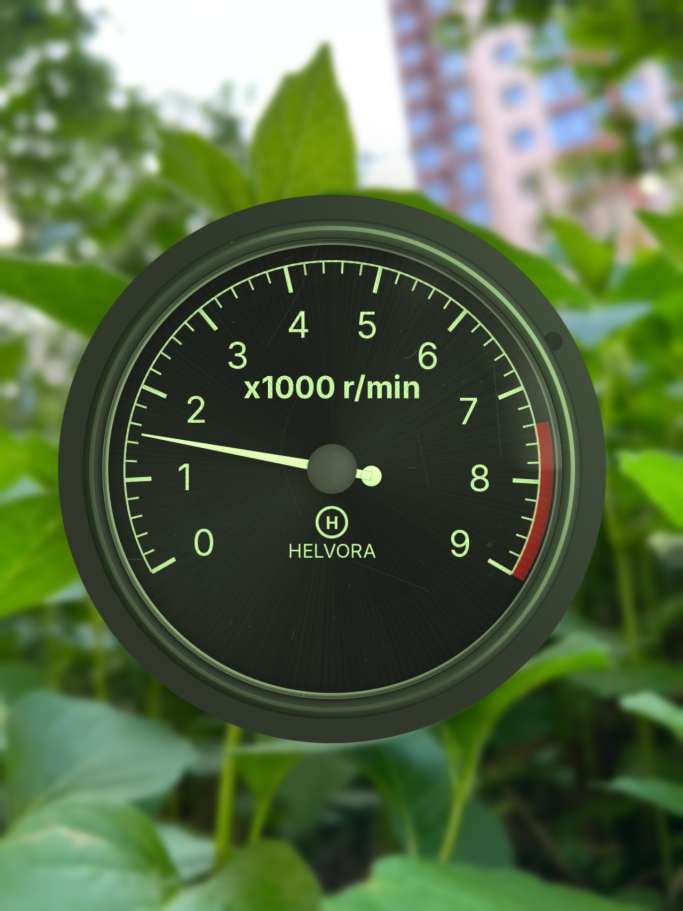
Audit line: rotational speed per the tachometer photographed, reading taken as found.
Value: 1500 rpm
